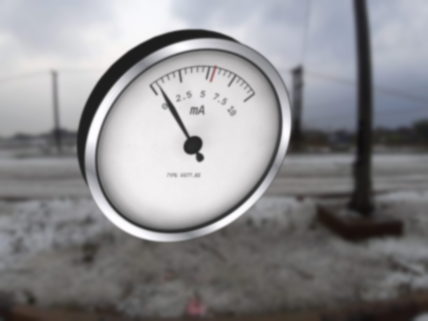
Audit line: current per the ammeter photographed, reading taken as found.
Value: 0.5 mA
